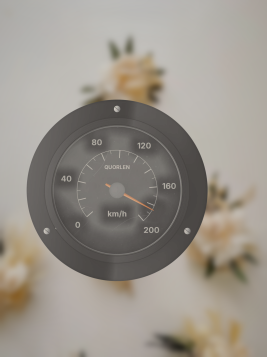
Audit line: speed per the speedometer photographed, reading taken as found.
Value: 185 km/h
